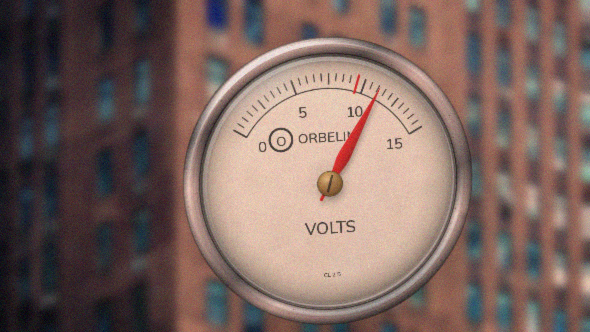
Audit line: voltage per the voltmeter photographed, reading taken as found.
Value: 11 V
